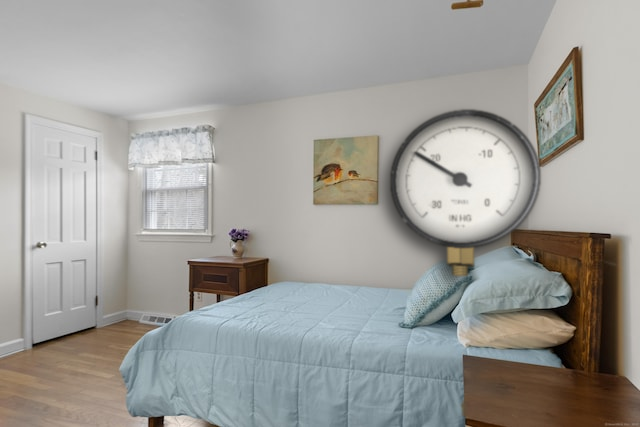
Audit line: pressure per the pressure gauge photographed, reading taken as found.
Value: -21 inHg
